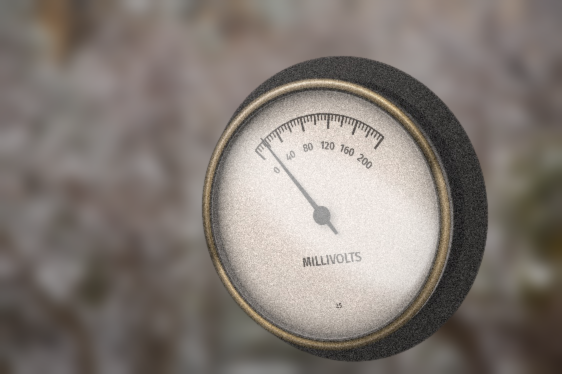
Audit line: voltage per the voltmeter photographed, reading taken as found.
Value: 20 mV
